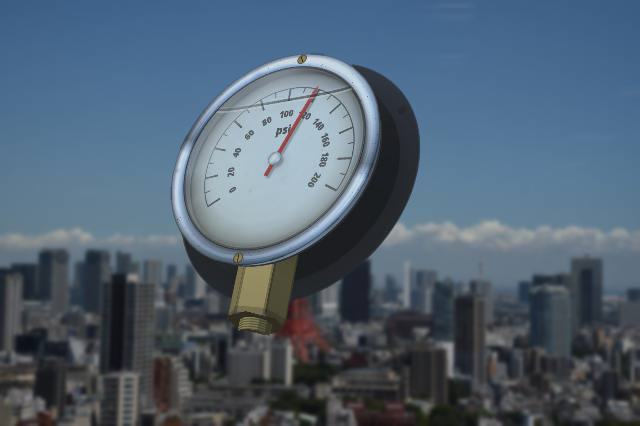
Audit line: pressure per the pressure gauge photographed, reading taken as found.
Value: 120 psi
